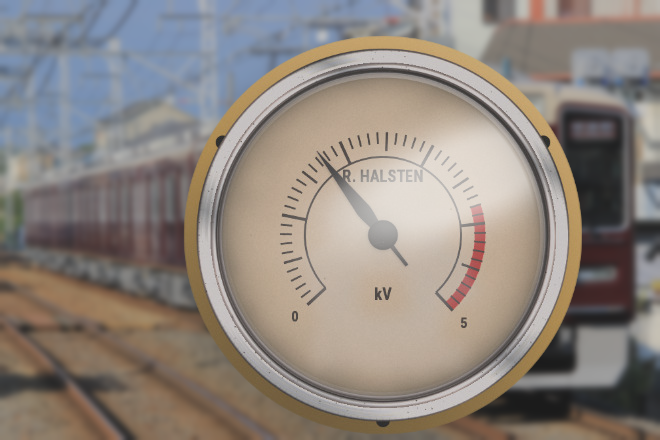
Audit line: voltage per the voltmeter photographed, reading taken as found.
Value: 1.75 kV
